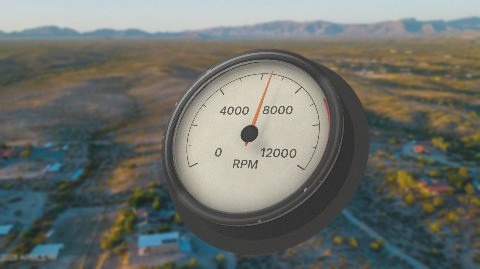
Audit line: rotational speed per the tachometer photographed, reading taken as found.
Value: 6500 rpm
